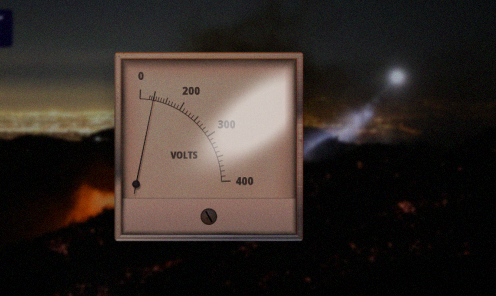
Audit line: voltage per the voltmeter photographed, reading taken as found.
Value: 100 V
